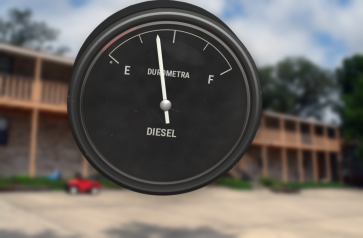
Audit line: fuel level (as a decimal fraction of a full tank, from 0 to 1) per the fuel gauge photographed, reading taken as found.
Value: 0.375
